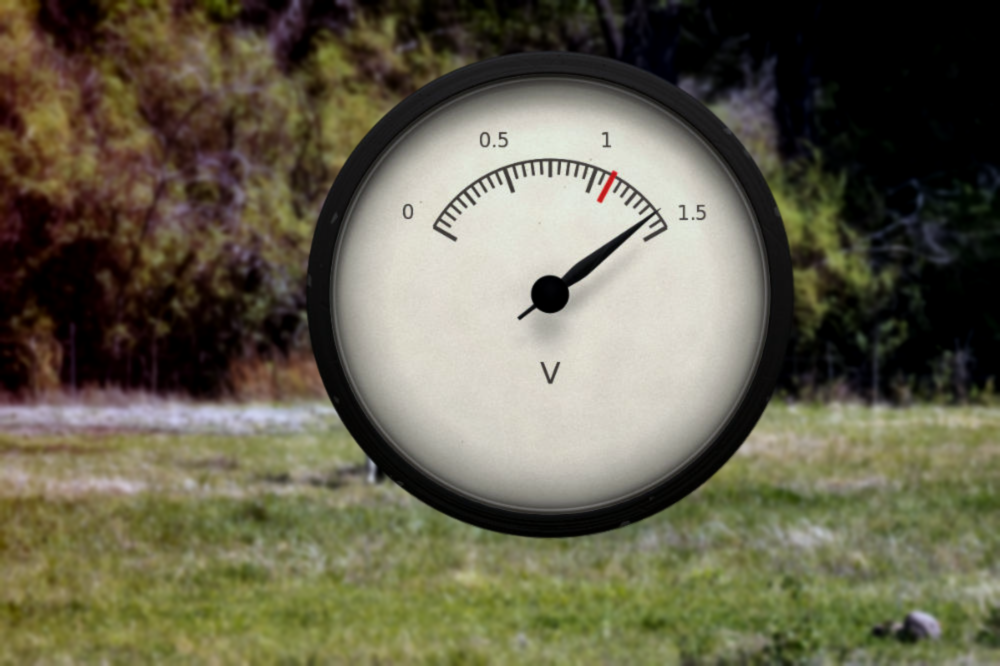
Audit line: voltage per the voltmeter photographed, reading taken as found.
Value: 1.4 V
